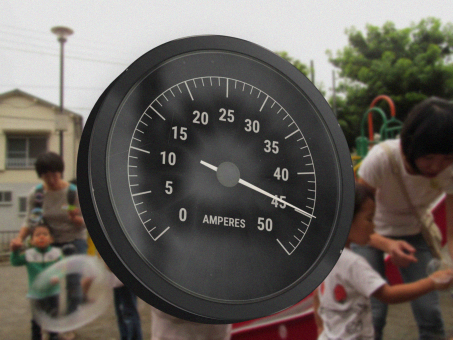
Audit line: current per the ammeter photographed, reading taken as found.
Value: 45 A
